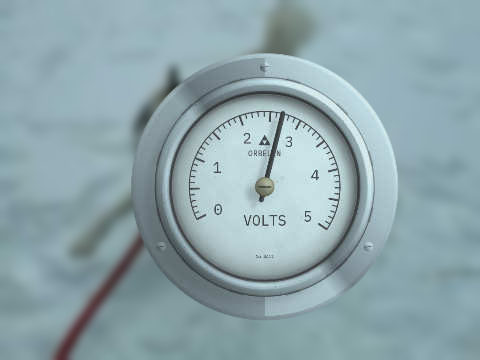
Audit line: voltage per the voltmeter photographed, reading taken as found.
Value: 2.7 V
